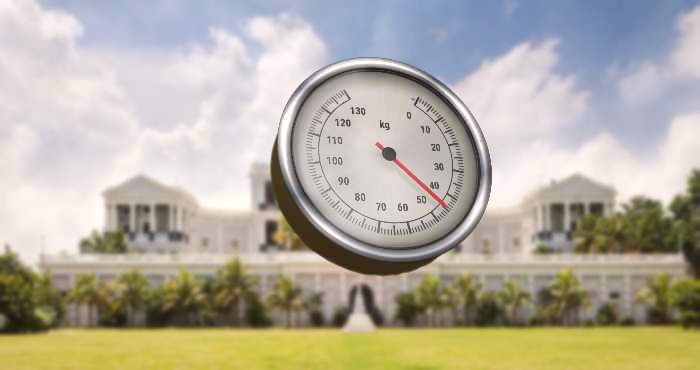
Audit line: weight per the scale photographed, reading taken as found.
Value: 45 kg
